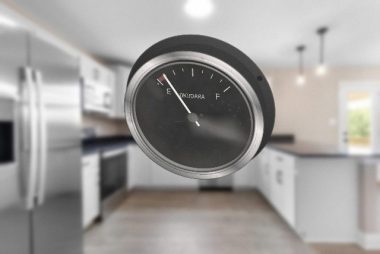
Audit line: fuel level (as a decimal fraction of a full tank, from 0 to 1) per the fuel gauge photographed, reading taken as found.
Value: 0.125
